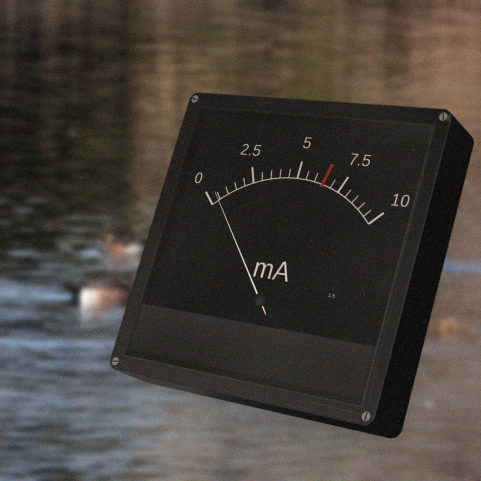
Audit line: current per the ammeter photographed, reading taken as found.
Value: 0.5 mA
